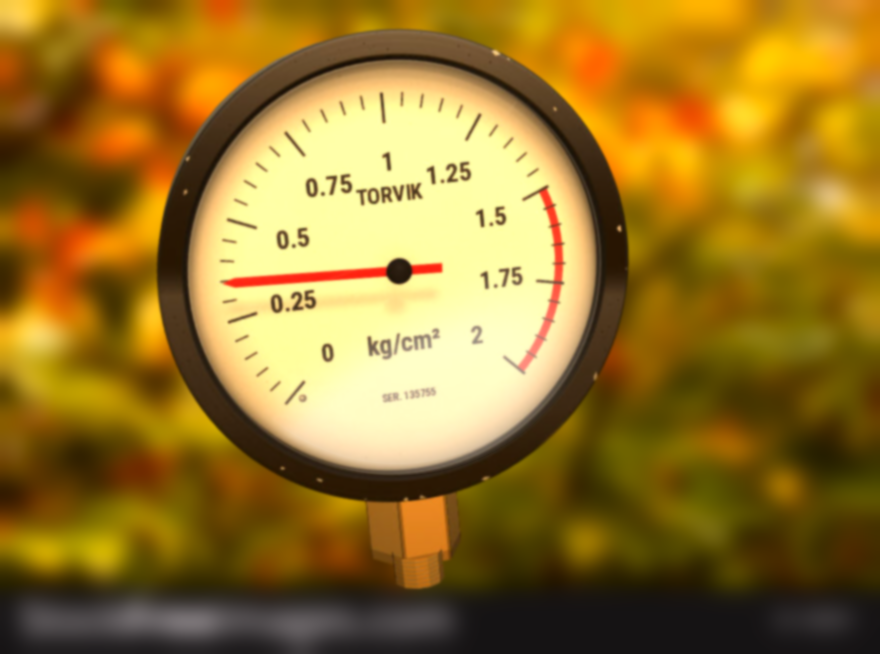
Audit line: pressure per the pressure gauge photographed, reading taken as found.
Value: 0.35 kg/cm²
